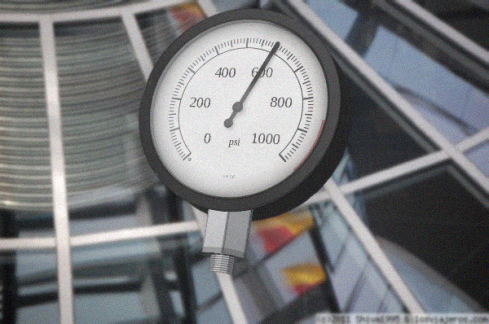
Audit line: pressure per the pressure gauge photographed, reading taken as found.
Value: 600 psi
